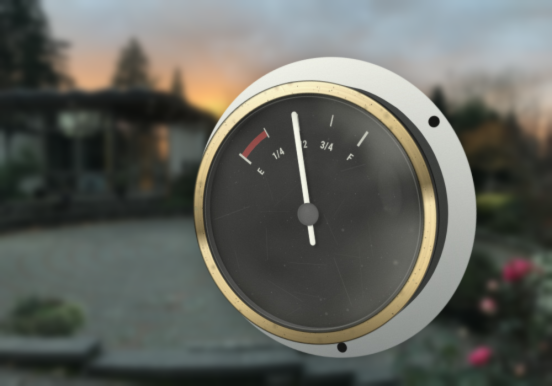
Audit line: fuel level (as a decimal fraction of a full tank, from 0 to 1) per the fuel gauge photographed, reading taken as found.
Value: 0.5
